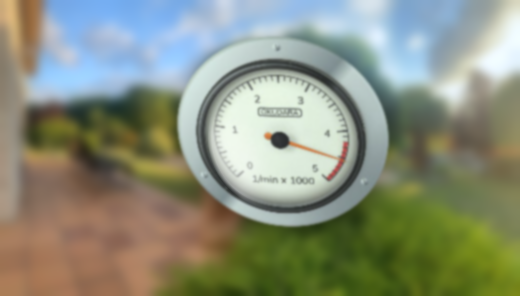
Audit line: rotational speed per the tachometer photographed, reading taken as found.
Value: 4500 rpm
